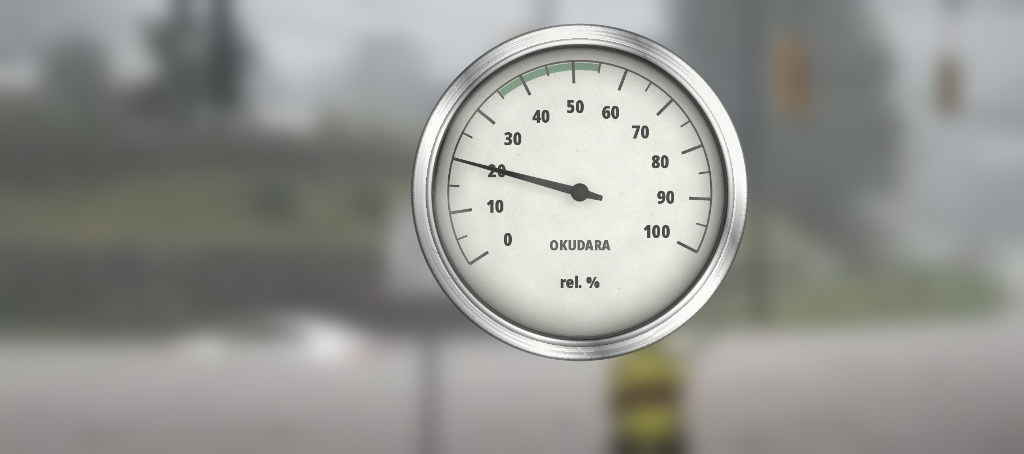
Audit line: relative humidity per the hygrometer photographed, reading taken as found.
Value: 20 %
